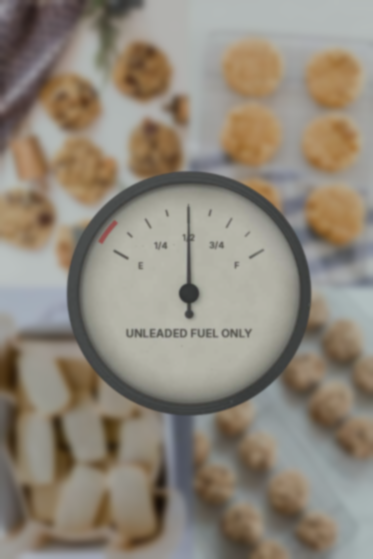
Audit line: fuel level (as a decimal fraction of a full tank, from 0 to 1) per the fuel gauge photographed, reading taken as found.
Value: 0.5
